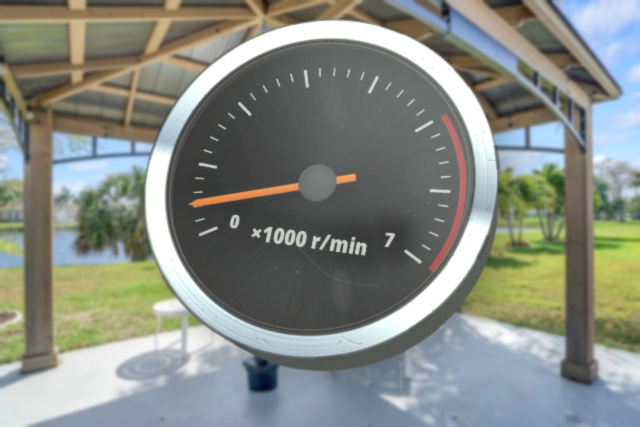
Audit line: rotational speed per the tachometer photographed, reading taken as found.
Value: 400 rpm
